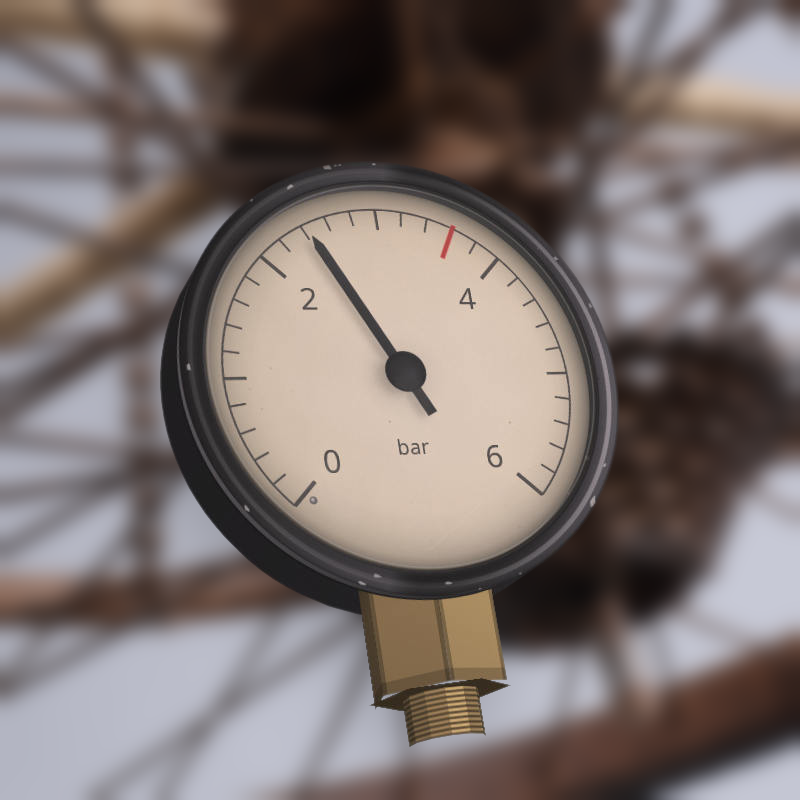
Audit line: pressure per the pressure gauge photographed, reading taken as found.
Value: 2.4 bar
